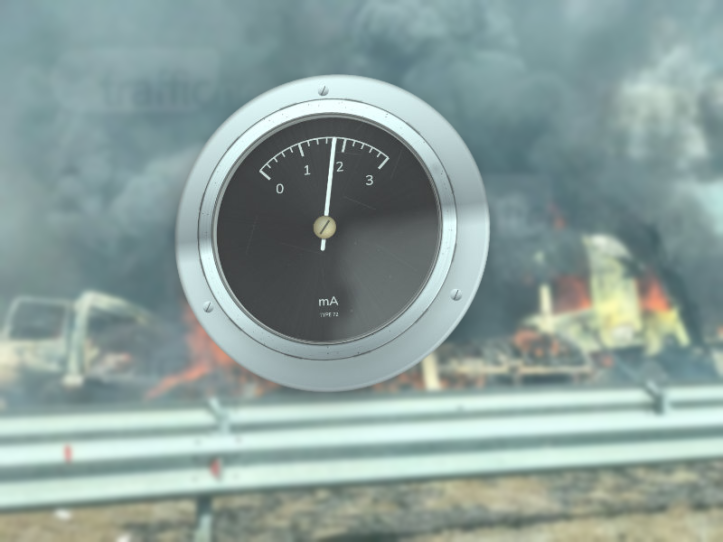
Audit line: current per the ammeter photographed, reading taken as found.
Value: 1.8 mA
